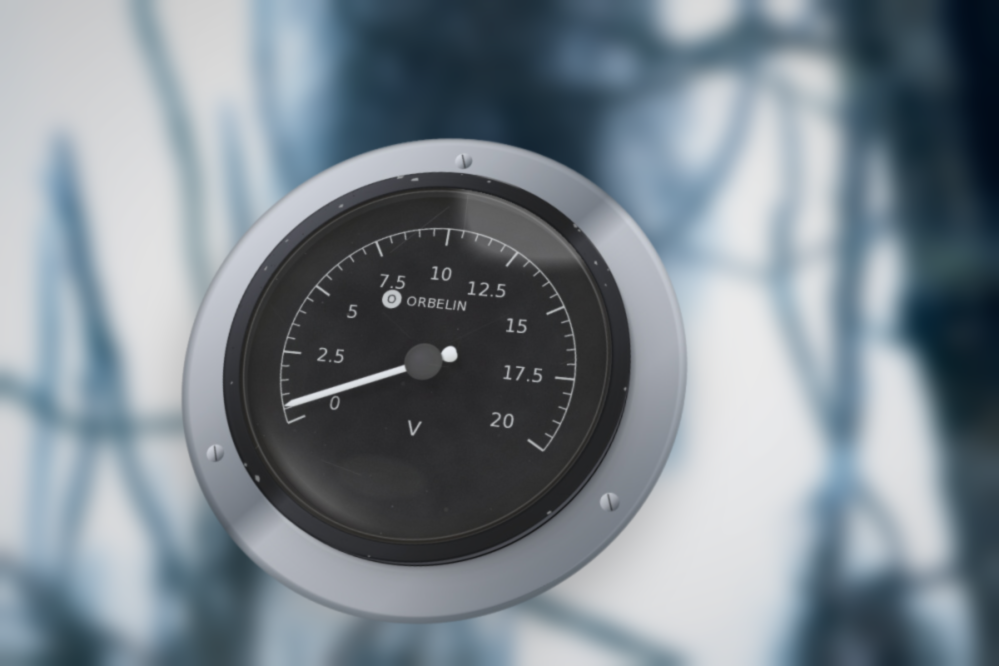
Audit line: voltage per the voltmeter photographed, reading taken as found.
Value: 0.5 V
